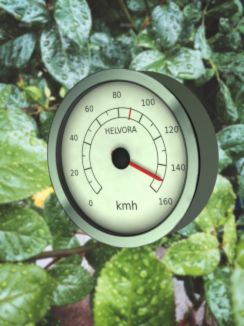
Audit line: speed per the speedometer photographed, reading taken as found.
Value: 150 km/h
